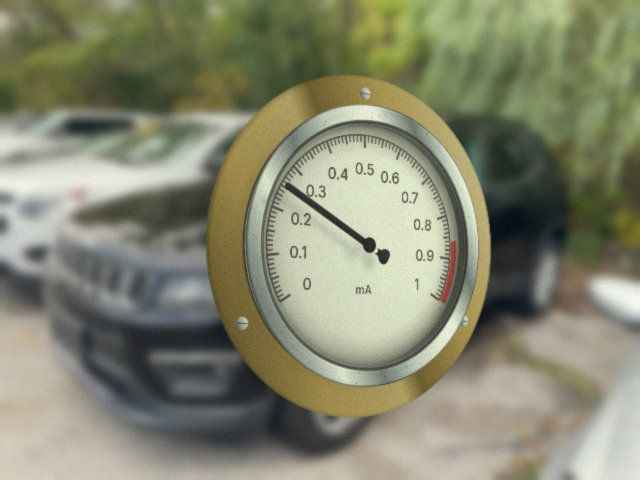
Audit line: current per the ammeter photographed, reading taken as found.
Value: 0.25 mA
